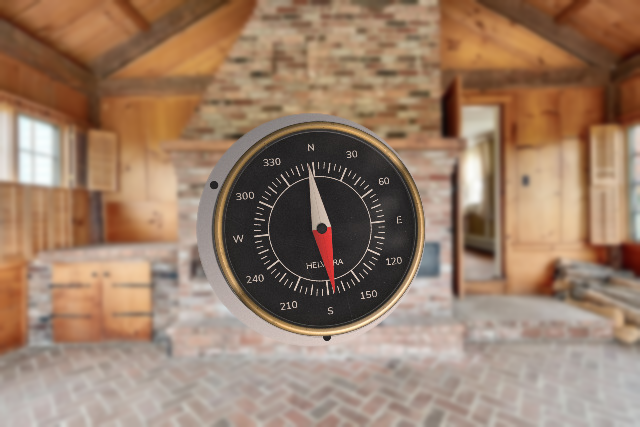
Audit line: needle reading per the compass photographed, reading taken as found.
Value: 175 °
